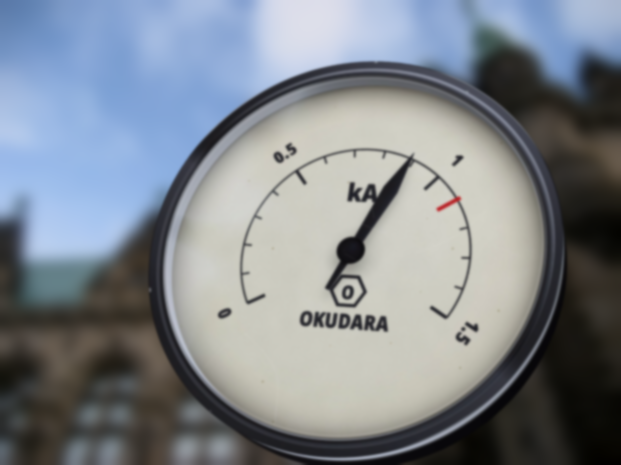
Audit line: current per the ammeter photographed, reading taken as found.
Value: 0.9 kA
